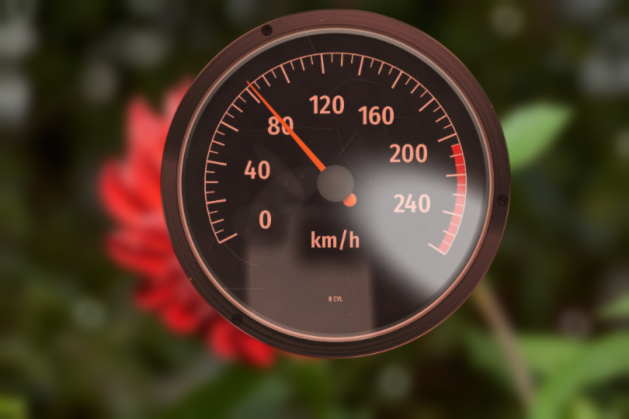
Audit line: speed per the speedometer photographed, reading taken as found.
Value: 82.5 km/h
